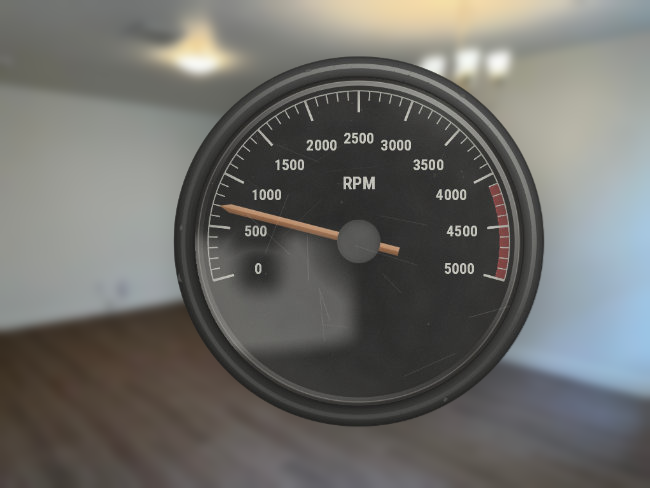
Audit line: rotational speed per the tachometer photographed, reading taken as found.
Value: 700 rpm
